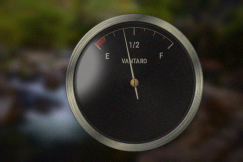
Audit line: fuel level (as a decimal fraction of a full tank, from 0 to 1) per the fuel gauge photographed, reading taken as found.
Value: 0.375
